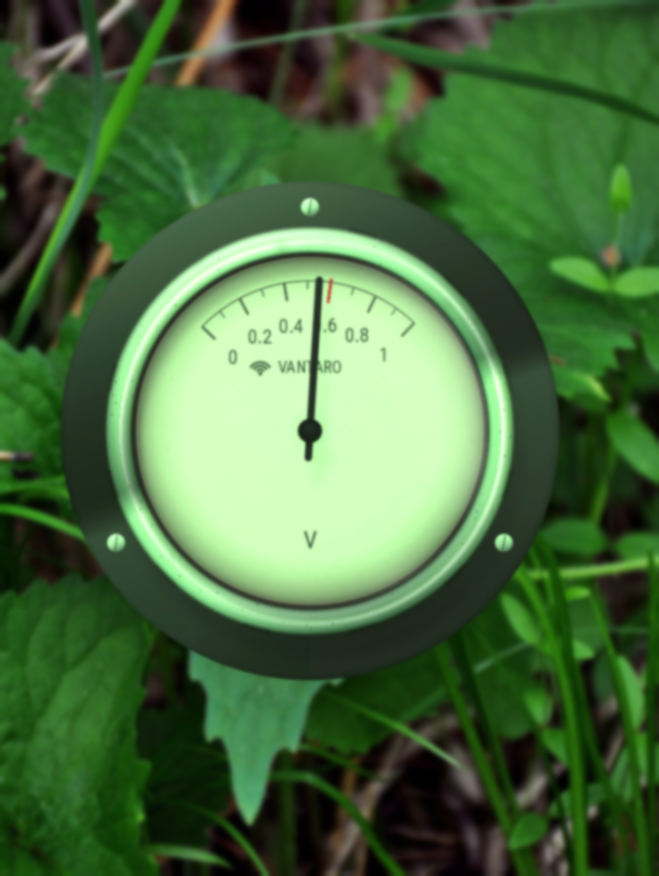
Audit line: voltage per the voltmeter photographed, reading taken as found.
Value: 0.55 V
